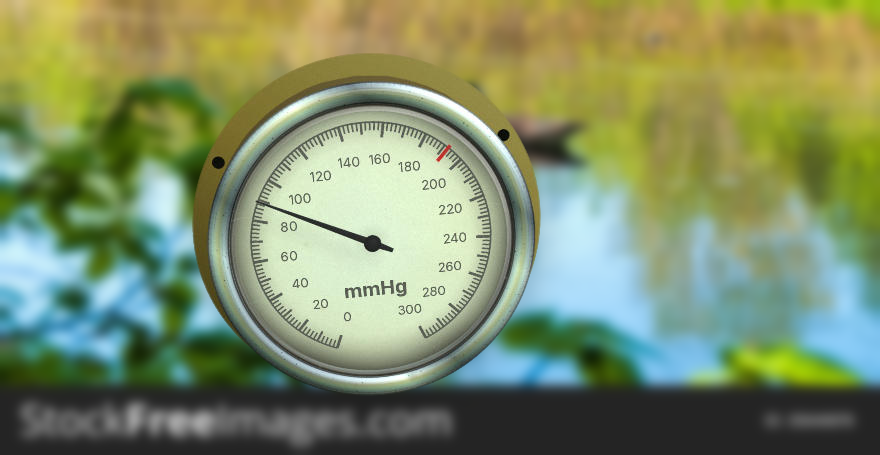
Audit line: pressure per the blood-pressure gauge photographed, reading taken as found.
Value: 90 mmHg
